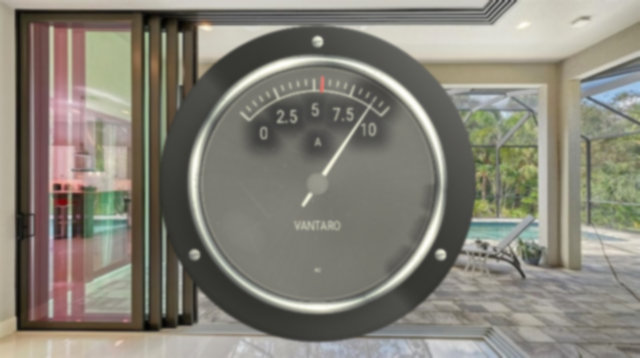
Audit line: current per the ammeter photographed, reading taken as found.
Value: 9 A
